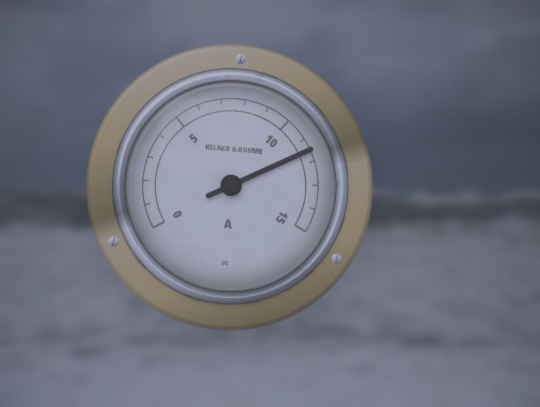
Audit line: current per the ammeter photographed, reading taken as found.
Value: 11.5 A
